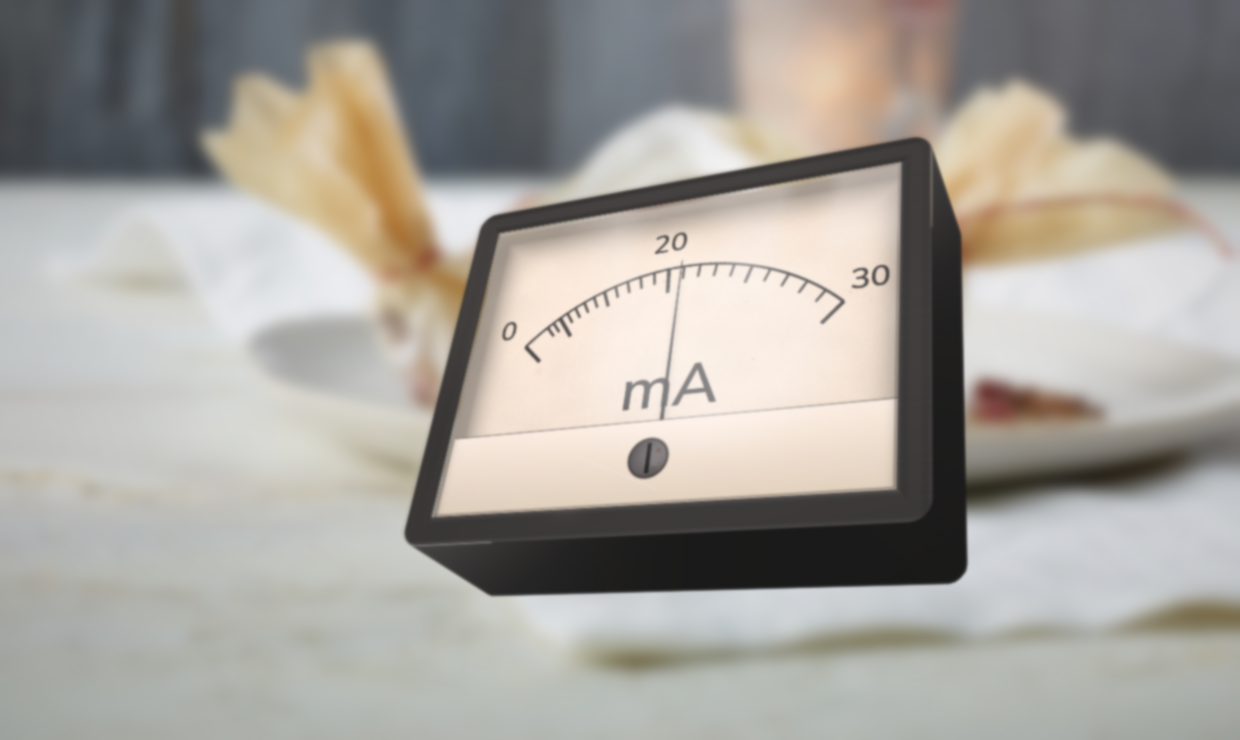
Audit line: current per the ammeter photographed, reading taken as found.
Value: 21 mA
